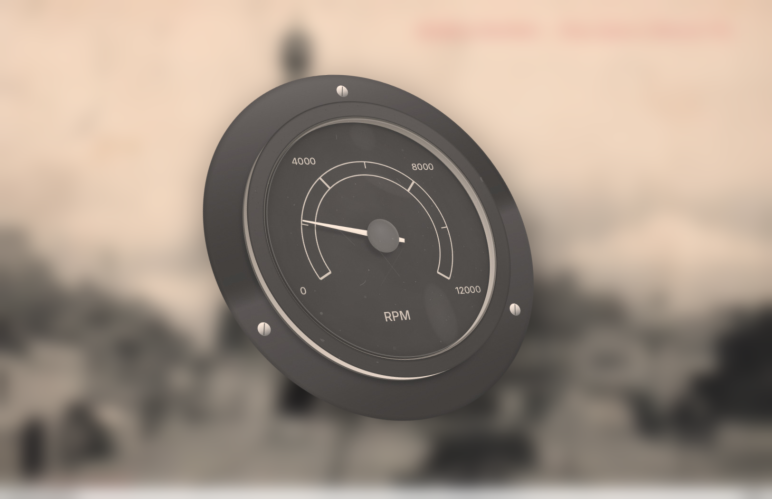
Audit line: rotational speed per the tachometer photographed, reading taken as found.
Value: 2000 rpm
